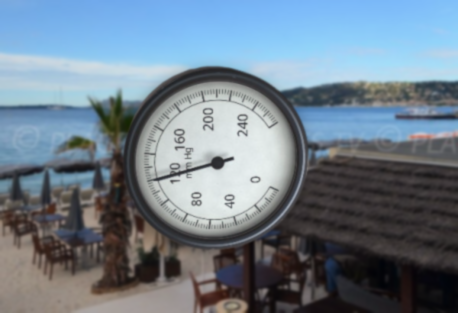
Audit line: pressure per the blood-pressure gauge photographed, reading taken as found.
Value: 120 mmHg
